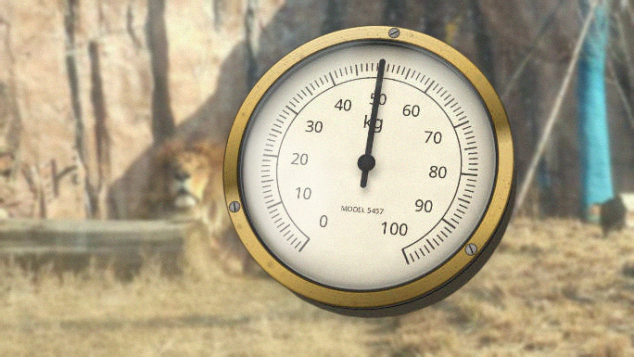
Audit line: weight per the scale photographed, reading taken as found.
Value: 50 kg
